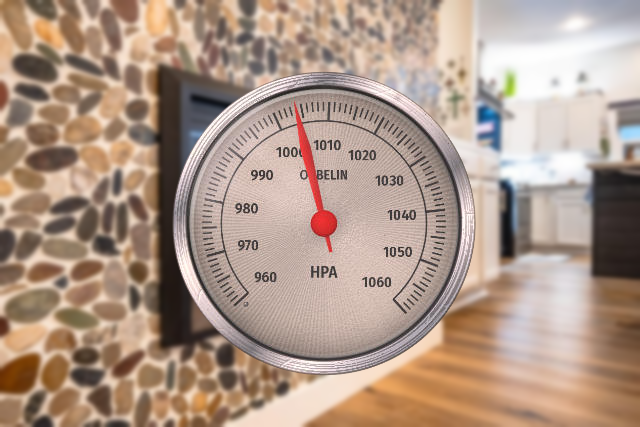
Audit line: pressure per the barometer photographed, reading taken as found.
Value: 1004 hPa
